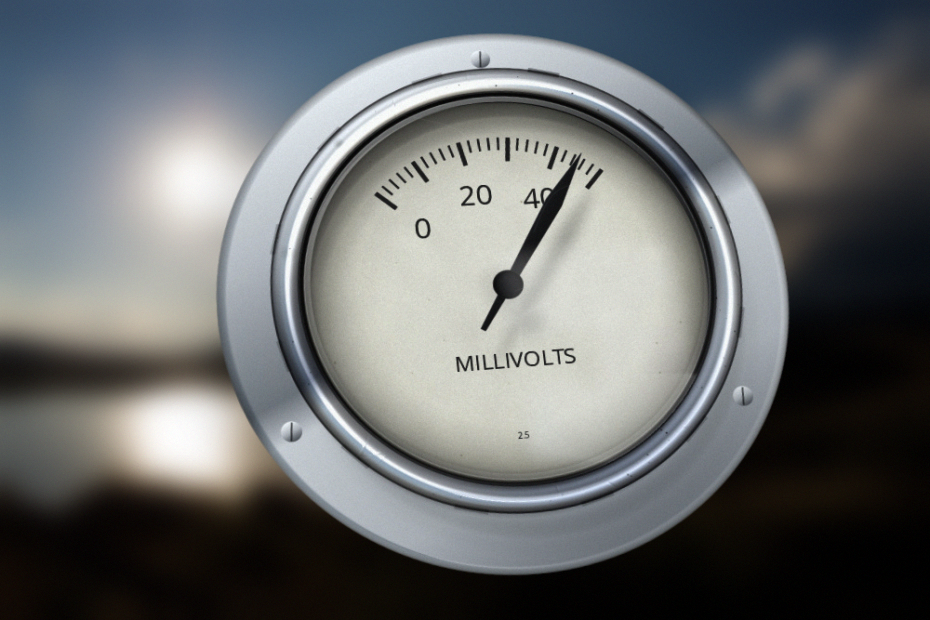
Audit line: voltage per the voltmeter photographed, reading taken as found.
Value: 45 mV
